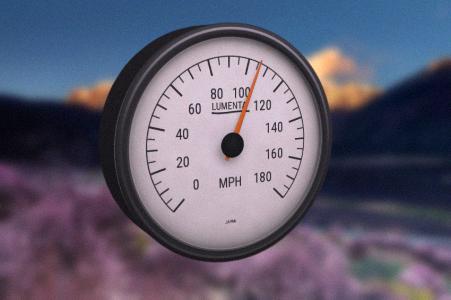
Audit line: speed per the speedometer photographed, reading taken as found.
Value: 105 mph
